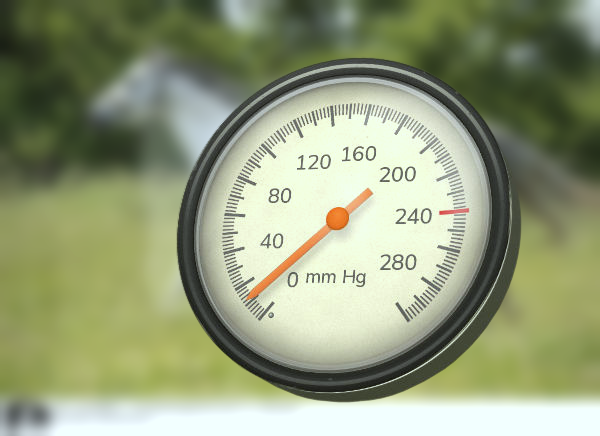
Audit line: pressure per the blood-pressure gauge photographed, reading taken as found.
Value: 10 mmHg
